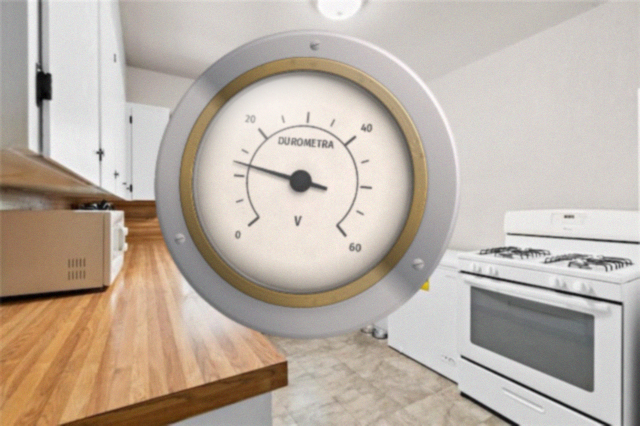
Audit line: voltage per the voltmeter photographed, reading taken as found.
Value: 12.5 V
